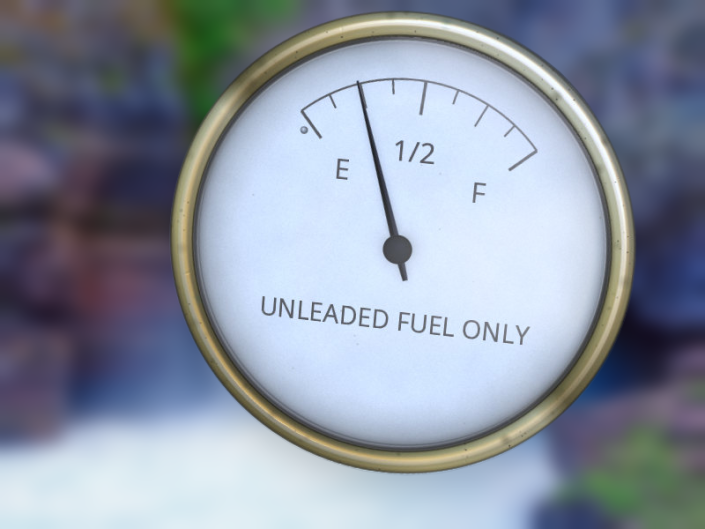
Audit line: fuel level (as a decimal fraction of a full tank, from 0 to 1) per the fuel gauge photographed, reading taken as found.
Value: 0.25
